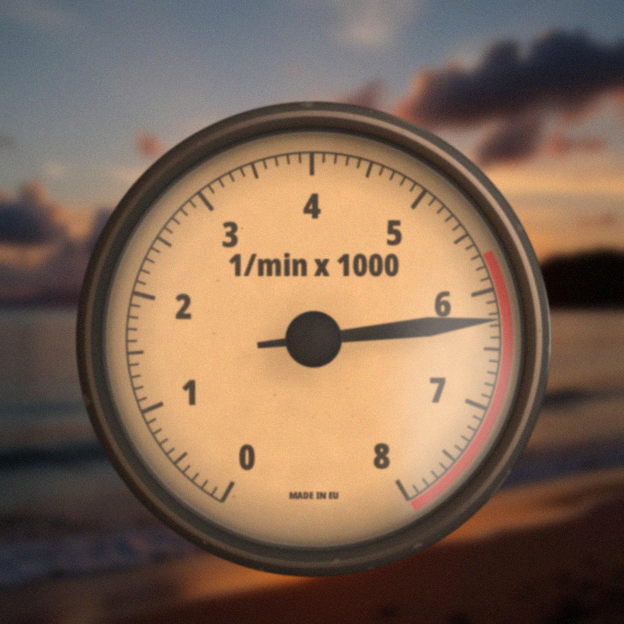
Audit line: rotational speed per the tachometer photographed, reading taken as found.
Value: 6250 rpm
